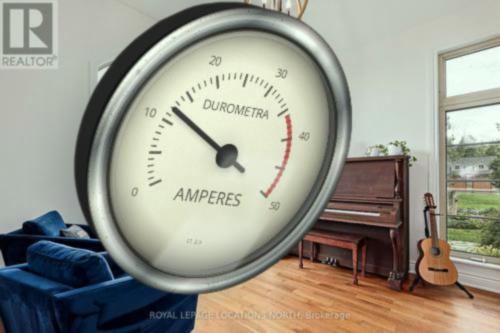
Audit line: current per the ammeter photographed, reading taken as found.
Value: 12 A
